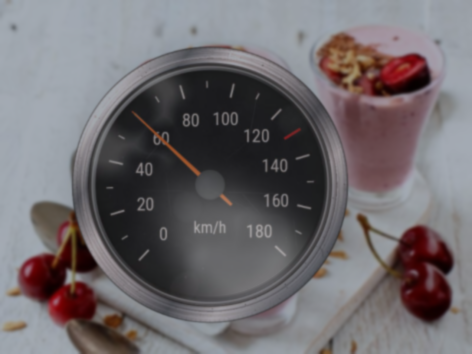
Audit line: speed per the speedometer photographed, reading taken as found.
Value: 60 km/h
